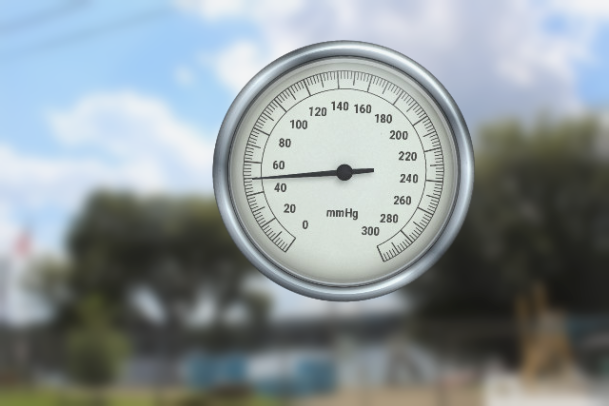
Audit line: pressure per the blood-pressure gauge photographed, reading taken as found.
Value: 50 mmHg
